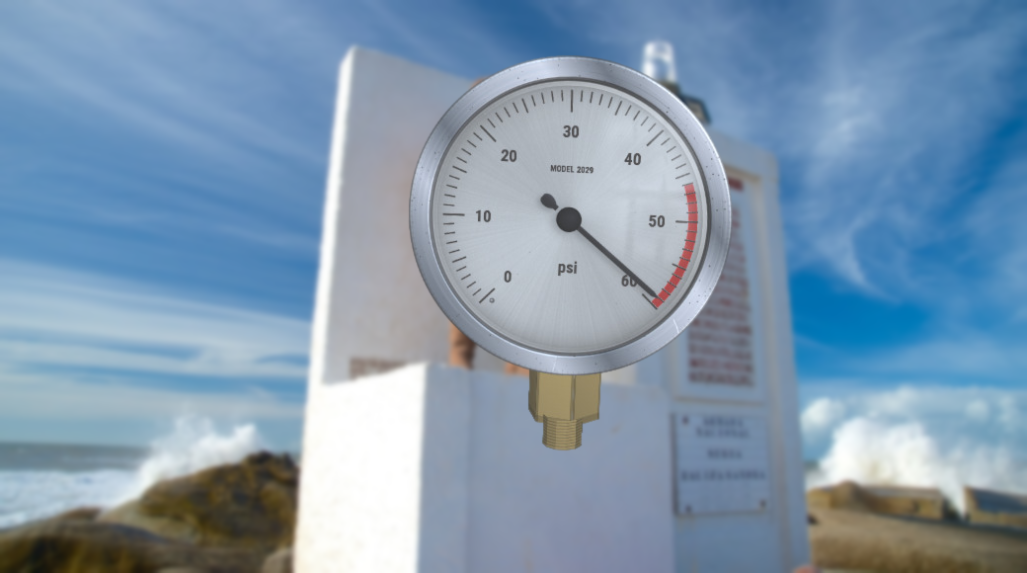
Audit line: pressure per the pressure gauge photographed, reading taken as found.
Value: 59 psi
